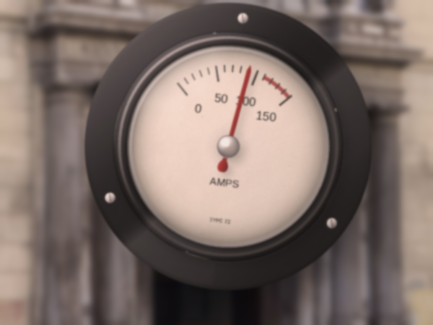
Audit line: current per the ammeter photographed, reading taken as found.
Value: 90 A
